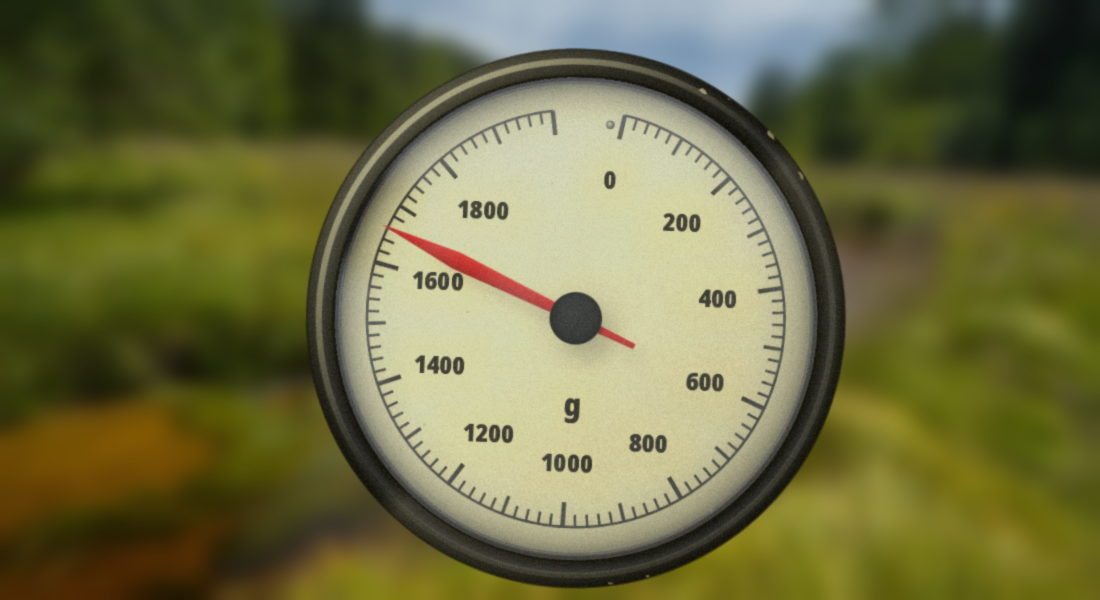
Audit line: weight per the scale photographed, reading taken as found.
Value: 1660 g
